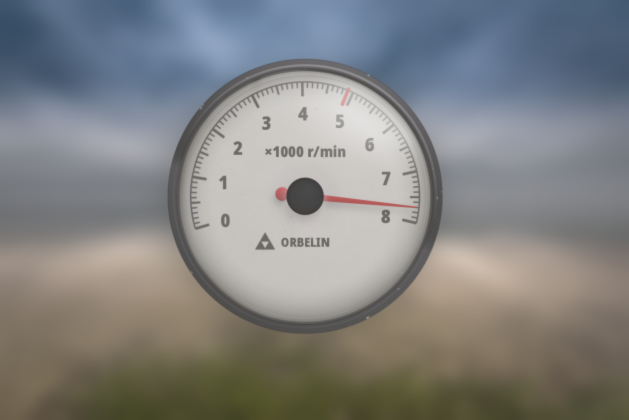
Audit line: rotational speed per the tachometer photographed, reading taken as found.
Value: 7700 rpm
